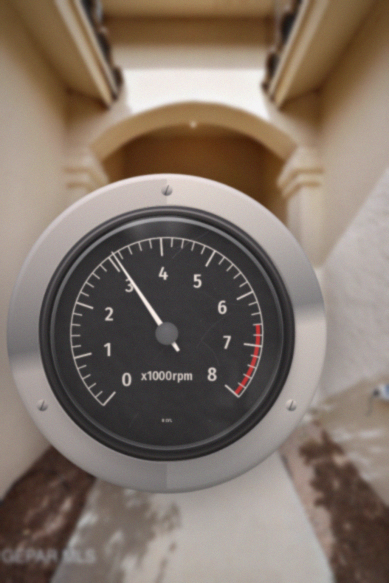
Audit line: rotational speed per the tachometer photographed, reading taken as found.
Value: 3100 rpm
